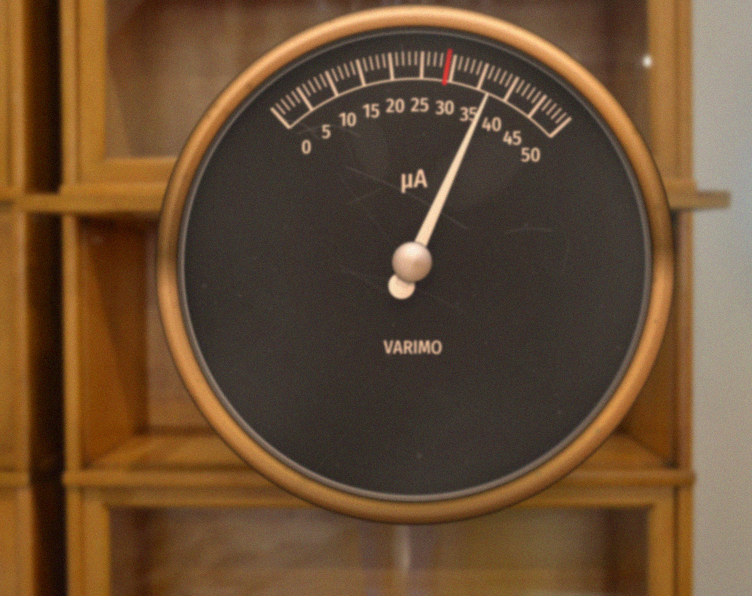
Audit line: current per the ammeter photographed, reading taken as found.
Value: 37 µA
